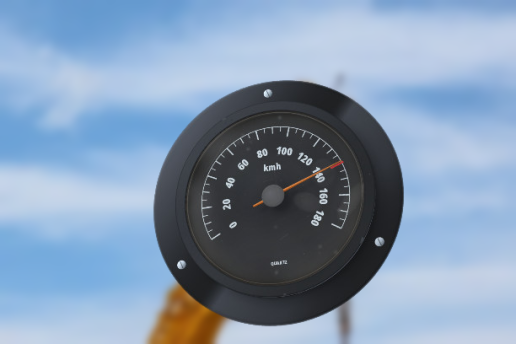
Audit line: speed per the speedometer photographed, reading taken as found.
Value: 140 km/h
